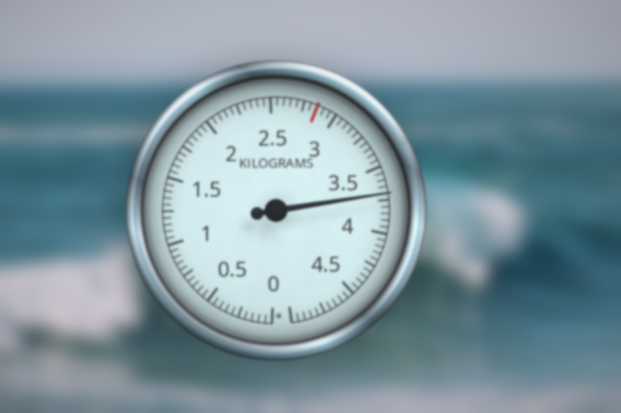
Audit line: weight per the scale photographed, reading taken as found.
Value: 3.7 kg
